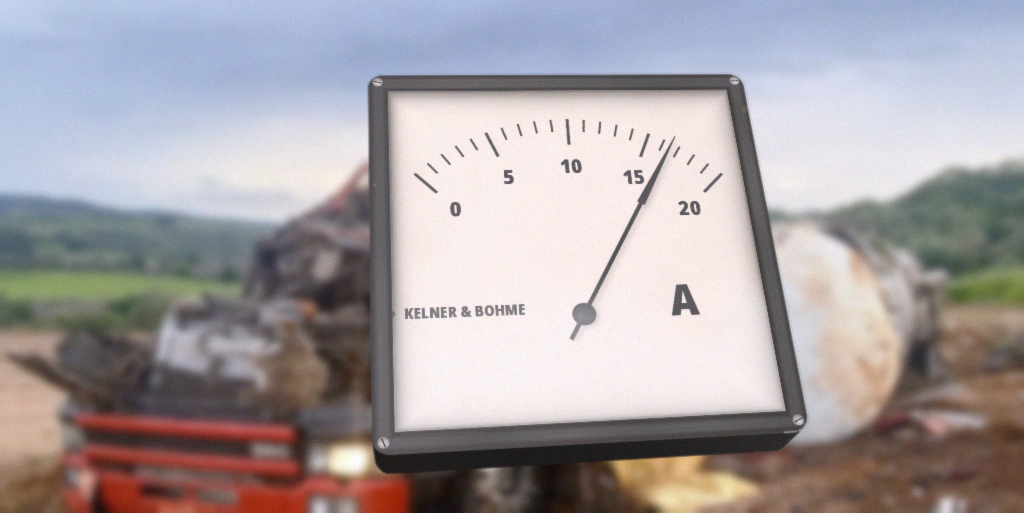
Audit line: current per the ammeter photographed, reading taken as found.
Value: 16.5 A
